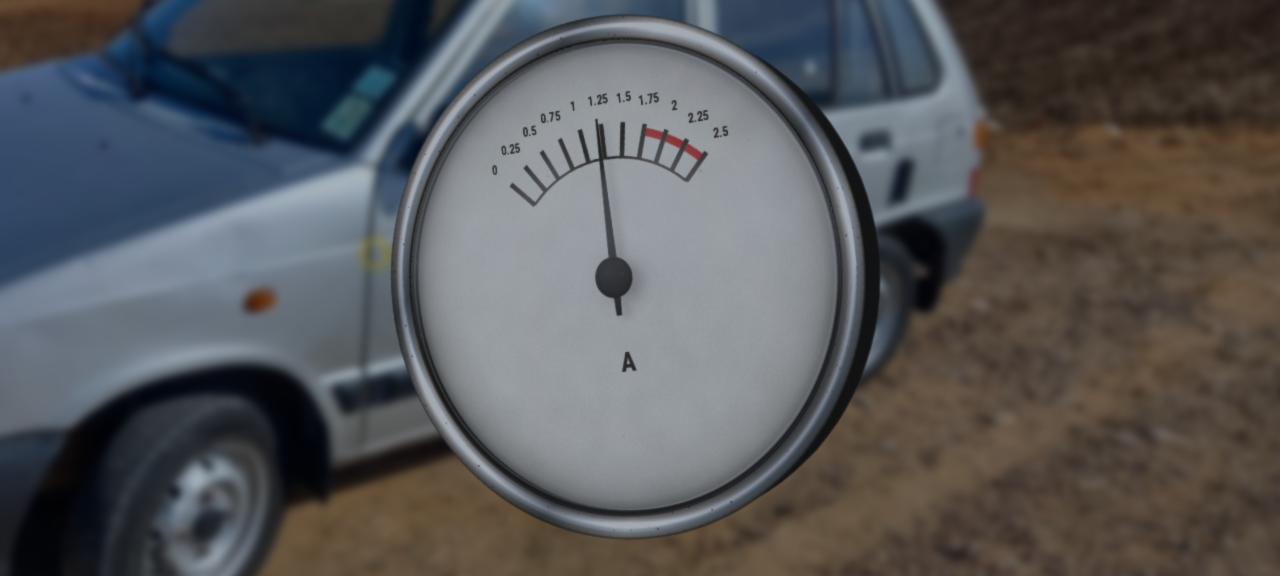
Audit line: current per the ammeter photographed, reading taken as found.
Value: 1.25 A
